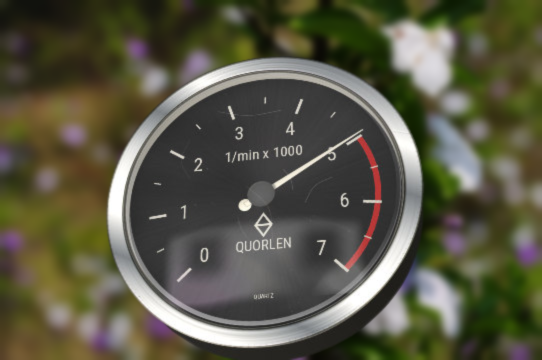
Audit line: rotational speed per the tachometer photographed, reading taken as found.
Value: 5000 rpm
